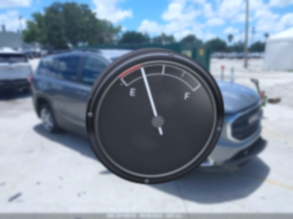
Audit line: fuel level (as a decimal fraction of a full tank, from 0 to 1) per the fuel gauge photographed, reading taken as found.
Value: 0.25
